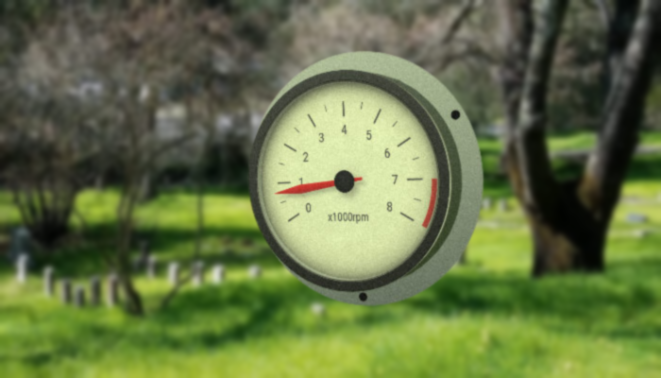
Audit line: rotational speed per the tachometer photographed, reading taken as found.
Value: 750 rpm
